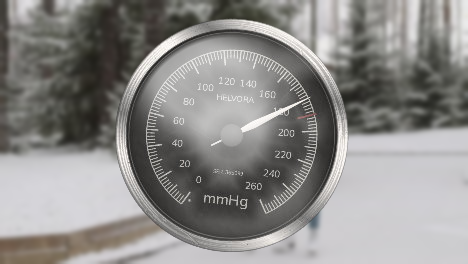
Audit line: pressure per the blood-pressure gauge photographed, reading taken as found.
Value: 180 mmHg
